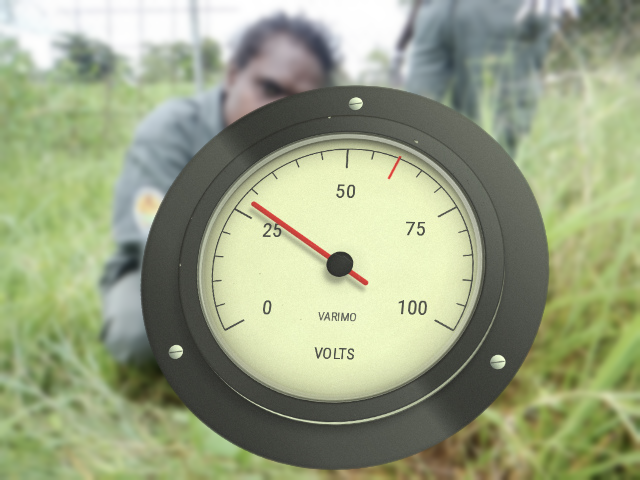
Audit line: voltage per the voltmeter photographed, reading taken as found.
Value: 27.5 V
